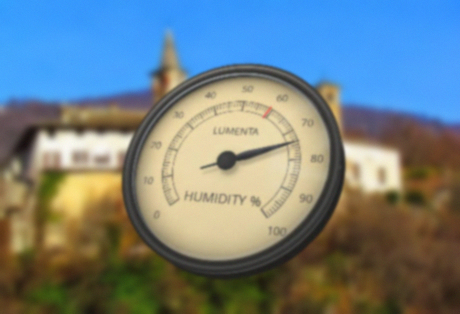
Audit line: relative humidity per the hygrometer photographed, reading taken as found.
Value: 75 %
